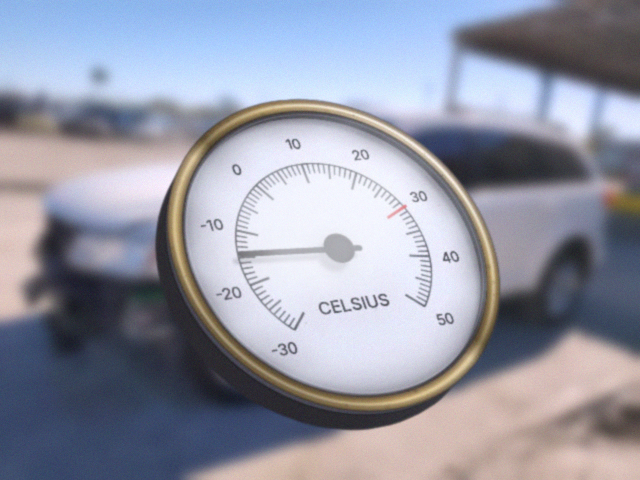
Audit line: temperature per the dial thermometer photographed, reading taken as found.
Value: -15 °C
